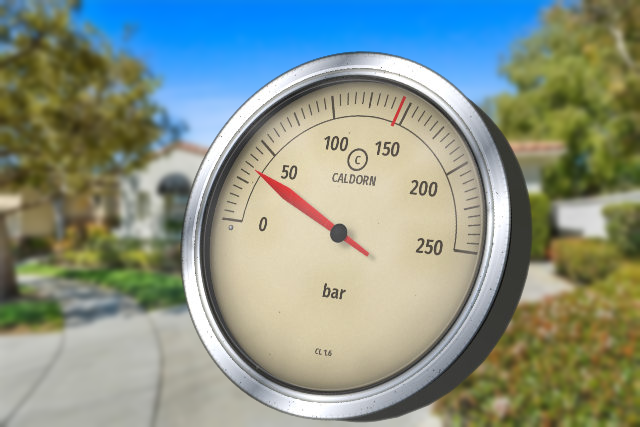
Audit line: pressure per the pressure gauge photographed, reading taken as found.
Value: 35 bar
